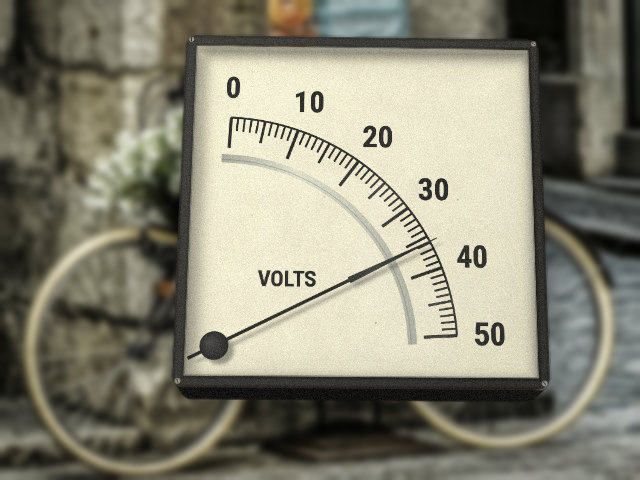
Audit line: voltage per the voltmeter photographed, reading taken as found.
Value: 36 V
